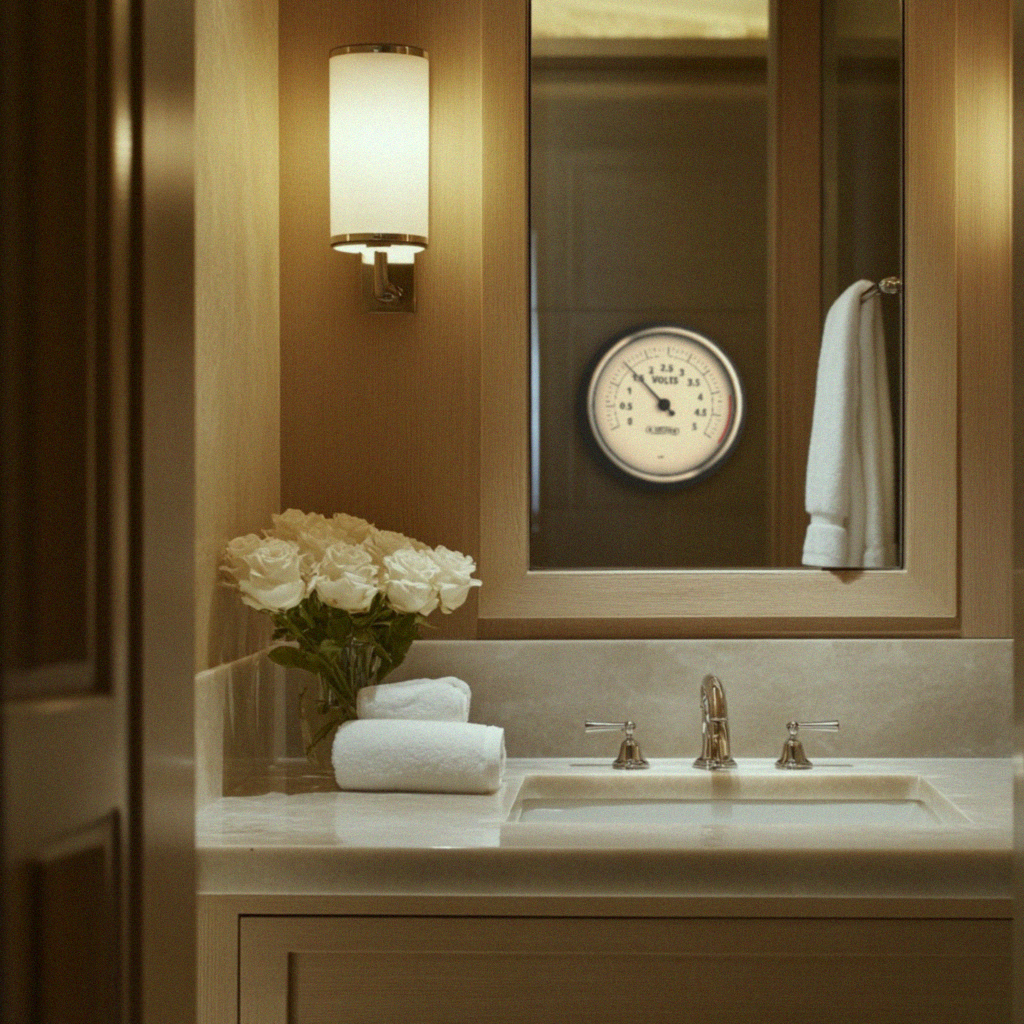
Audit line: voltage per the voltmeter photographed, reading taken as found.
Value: 1.5 V
